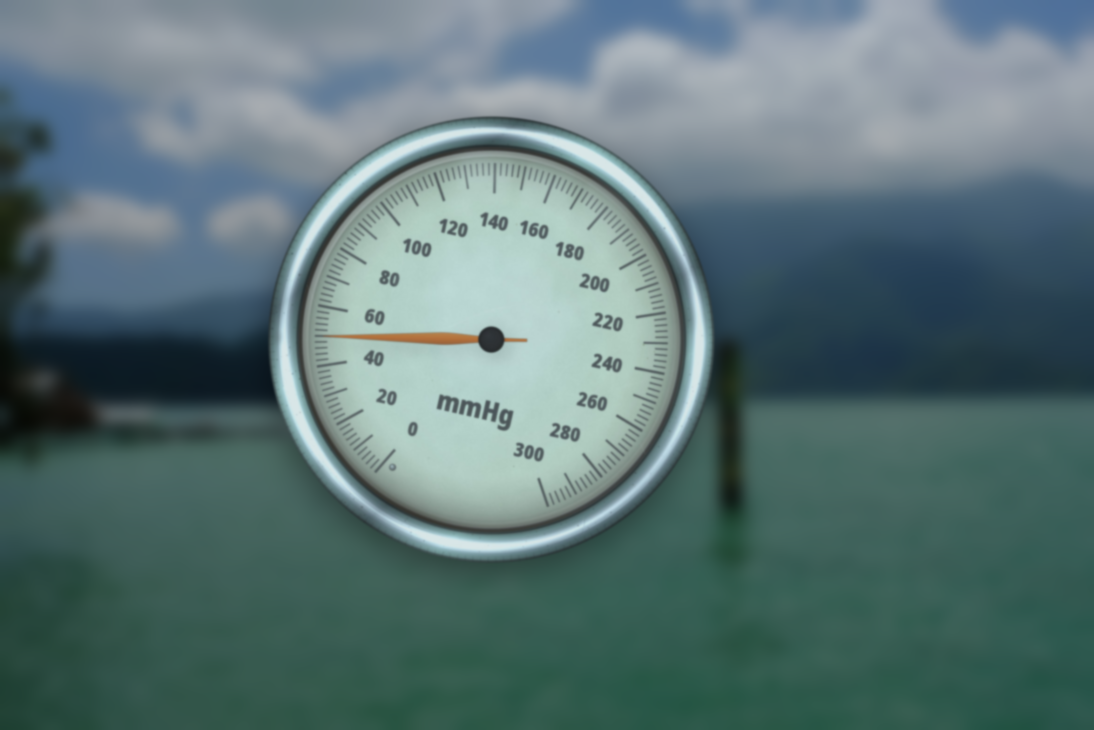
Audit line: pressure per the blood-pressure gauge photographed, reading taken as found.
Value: 50 mmHg
